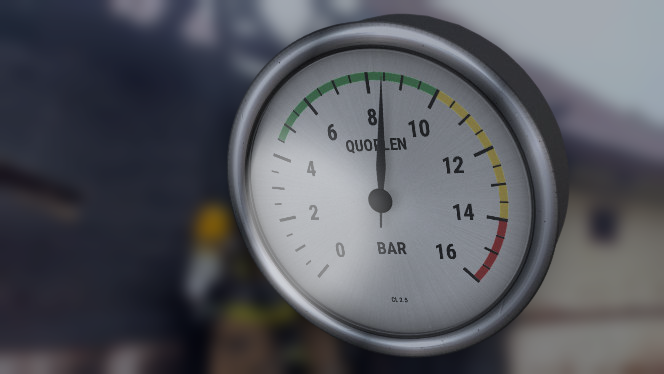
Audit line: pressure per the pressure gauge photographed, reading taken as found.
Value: 8.5 bar
